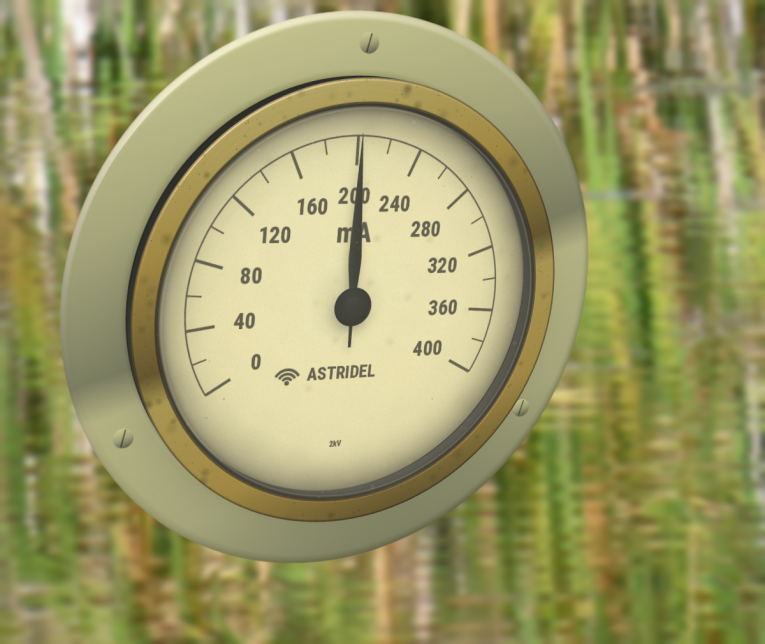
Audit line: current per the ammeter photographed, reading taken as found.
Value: 200 mA
